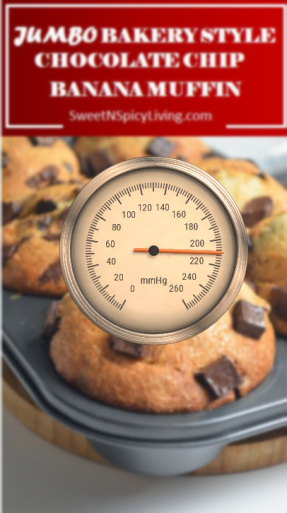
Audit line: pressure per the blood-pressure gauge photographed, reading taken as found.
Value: 210 mmHg
